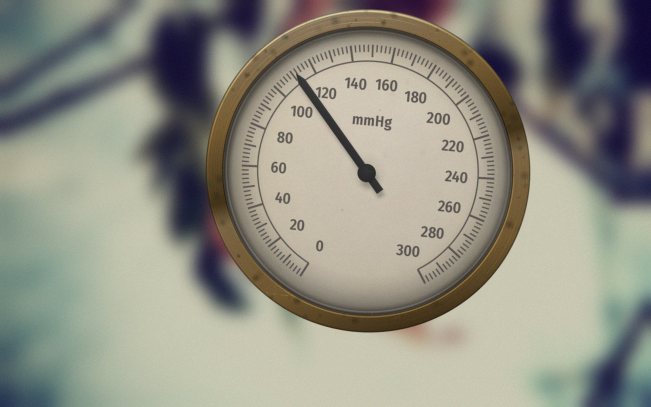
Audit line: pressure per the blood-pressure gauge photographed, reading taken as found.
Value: 112 mmHg
